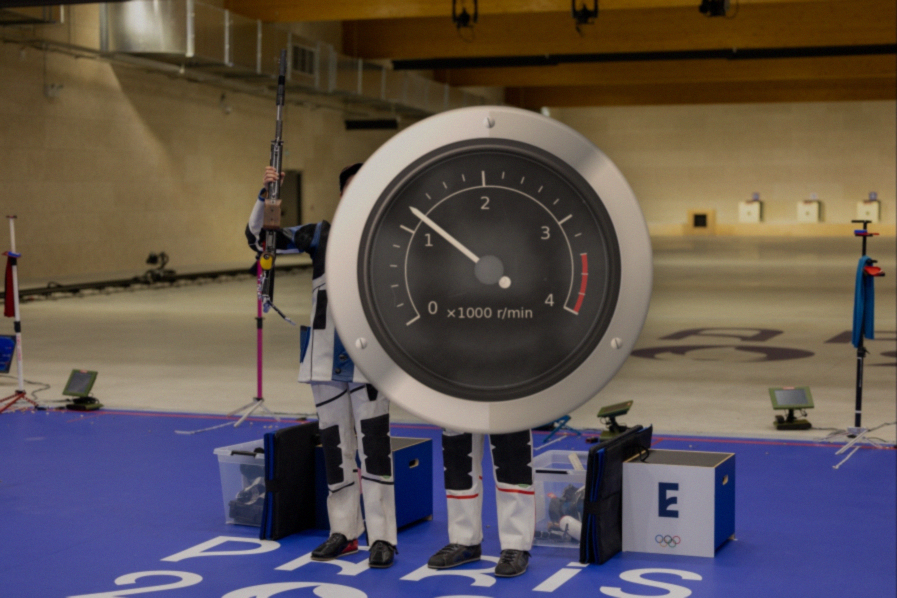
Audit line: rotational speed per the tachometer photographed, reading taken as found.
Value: 1200 rpm
